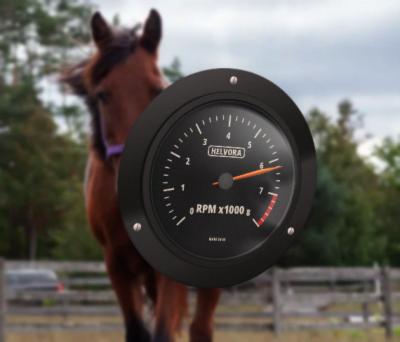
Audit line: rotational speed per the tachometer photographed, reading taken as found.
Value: 6200 rpm
